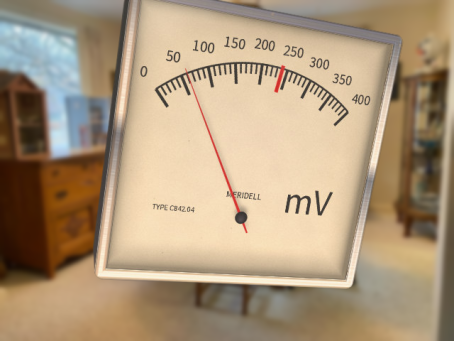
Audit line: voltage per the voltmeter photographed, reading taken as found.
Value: 60 mV
